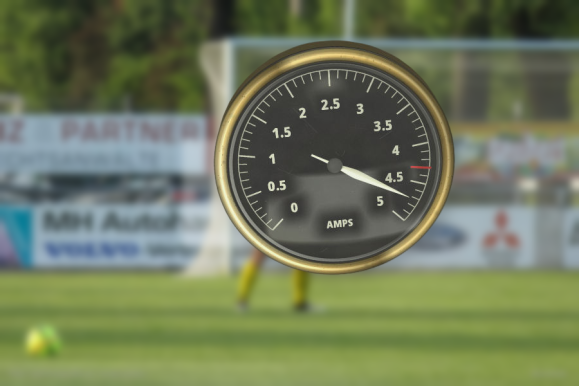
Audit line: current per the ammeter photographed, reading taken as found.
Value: 4.7 A
